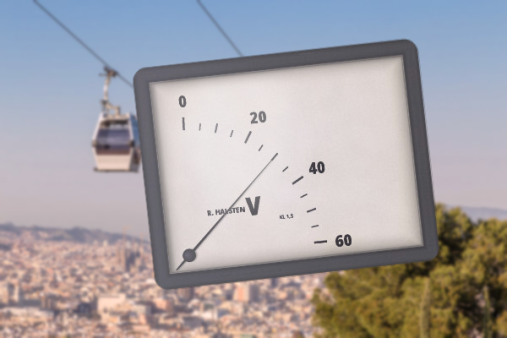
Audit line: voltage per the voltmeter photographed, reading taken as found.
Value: 30 V
